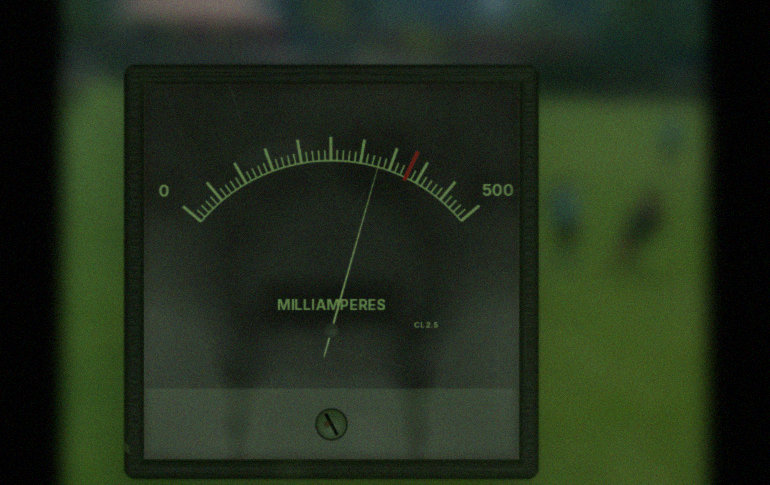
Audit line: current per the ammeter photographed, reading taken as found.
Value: 330 mA
